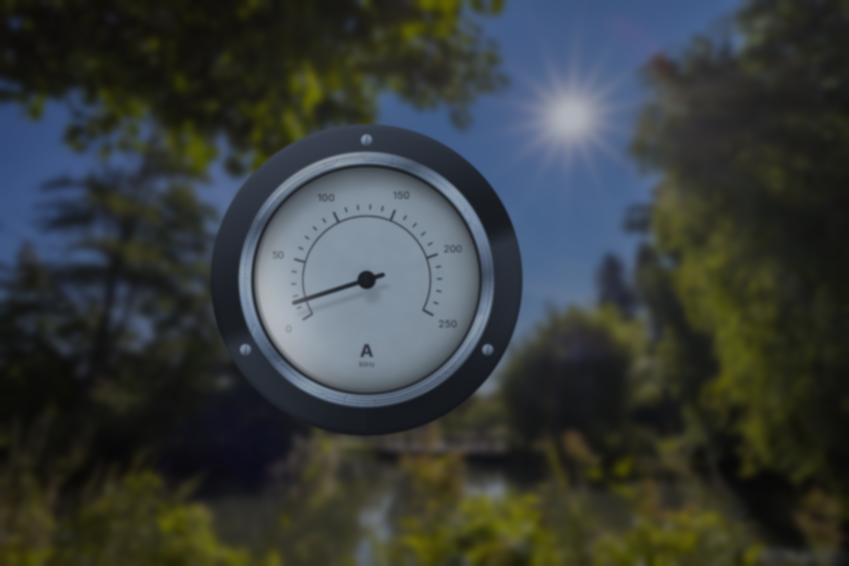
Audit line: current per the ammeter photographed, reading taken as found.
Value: 15 A
